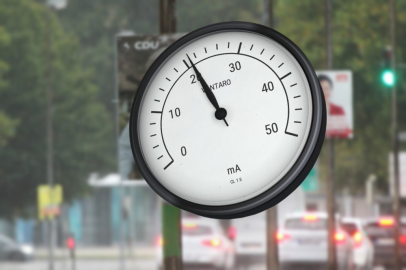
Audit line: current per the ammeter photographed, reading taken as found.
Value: 21 mA
